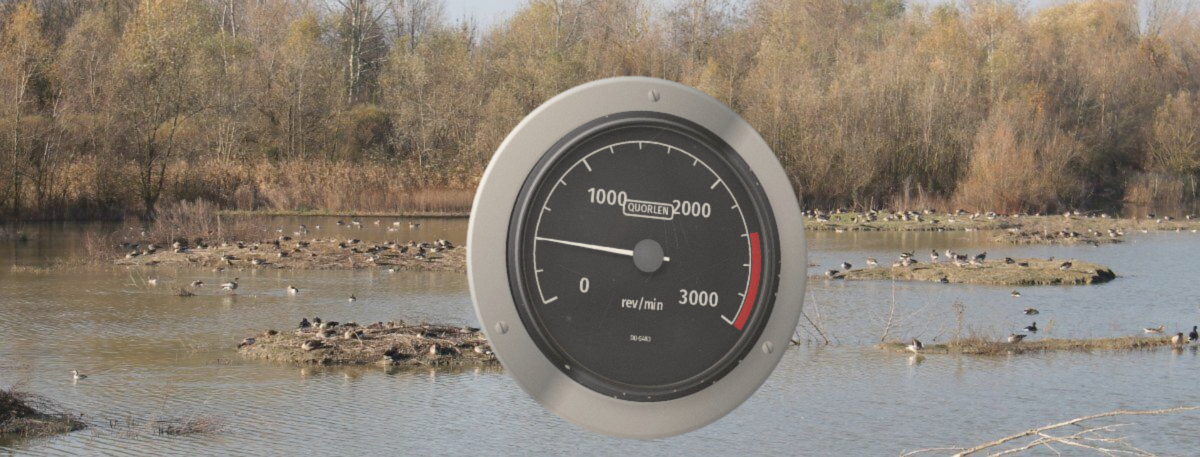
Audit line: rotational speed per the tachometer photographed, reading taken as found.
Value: 400 rpm
